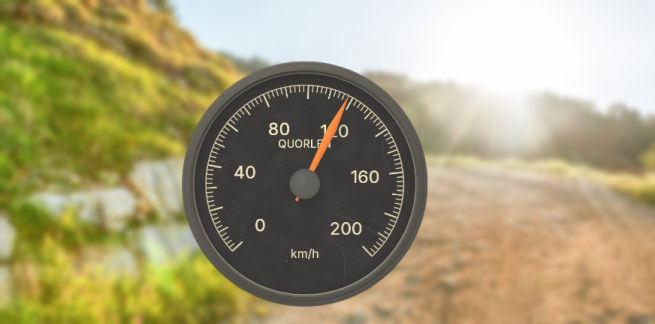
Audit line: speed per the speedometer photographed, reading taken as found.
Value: 118 km/h
